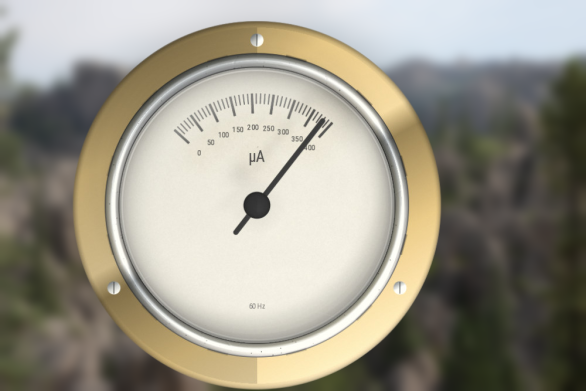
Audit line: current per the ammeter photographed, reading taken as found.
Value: 380 µA
